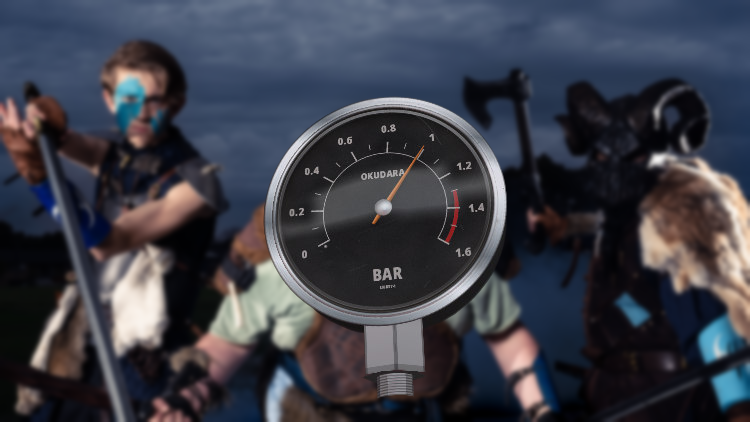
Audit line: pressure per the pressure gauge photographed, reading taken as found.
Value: 1 bar
